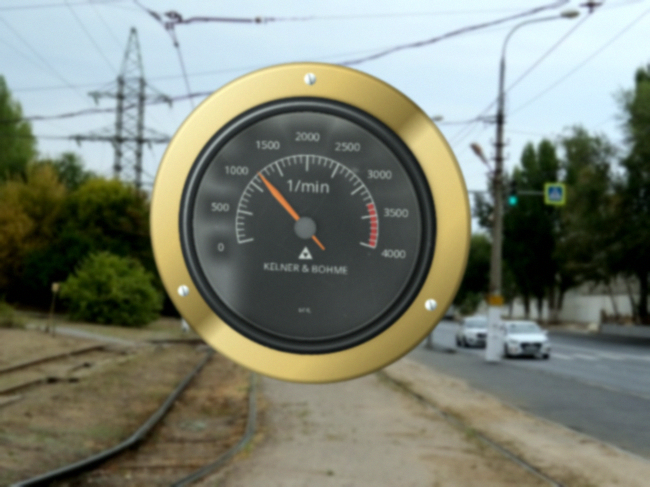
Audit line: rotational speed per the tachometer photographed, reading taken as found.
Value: 1200 rpm
